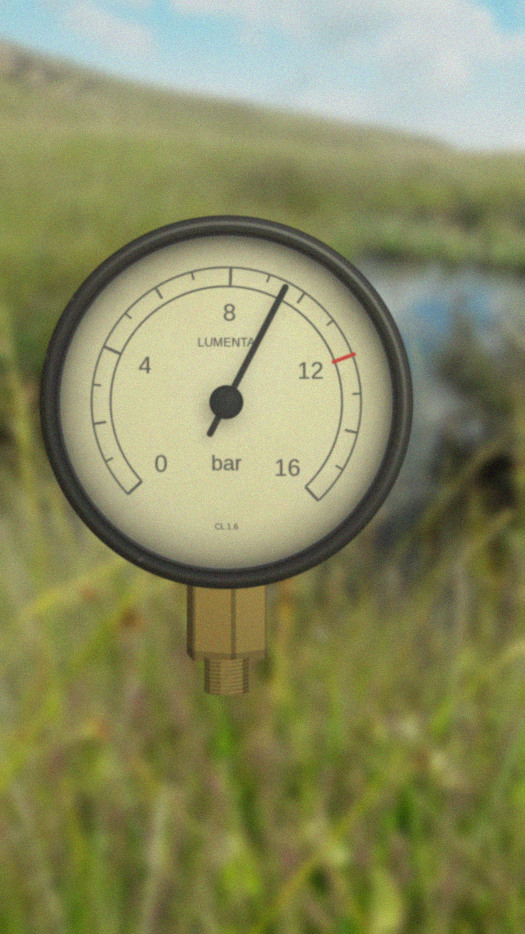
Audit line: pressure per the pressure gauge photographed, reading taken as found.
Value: 9.5 bar
